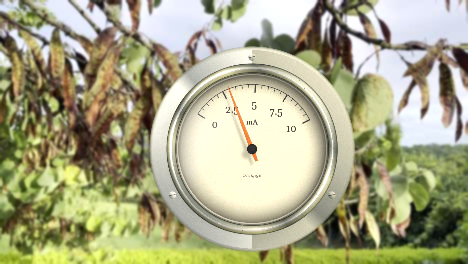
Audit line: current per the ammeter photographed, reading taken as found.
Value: 3 mA
